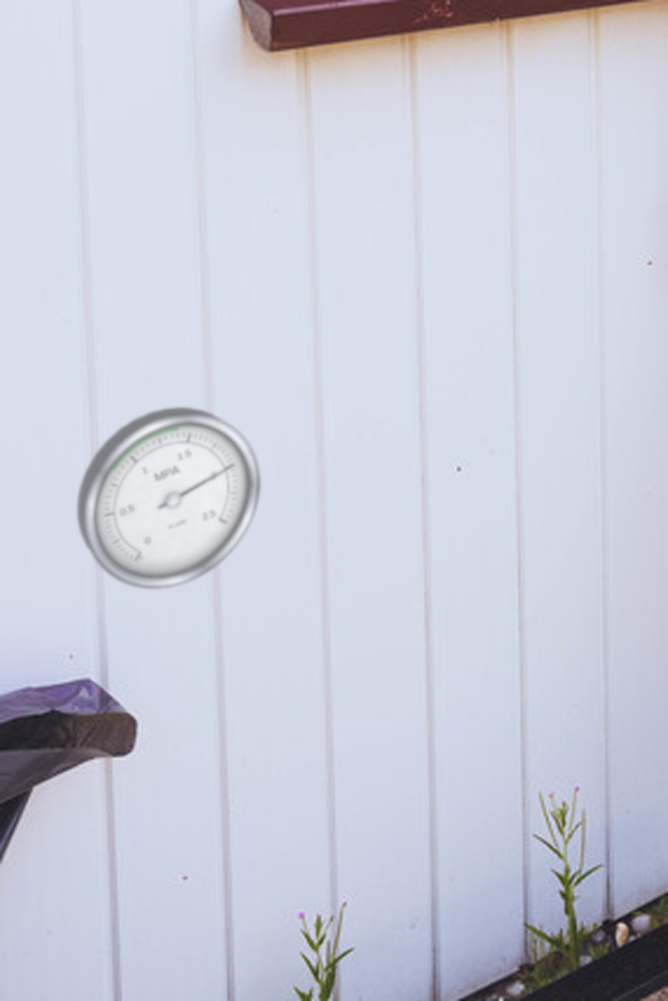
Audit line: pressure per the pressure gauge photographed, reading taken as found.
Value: 2 MPa
